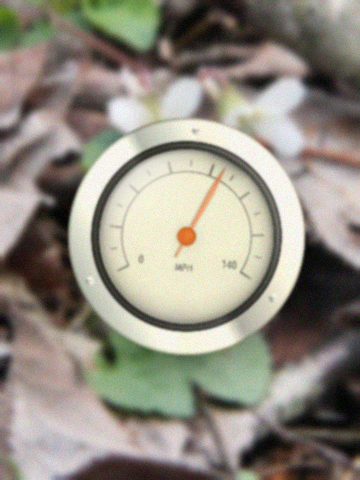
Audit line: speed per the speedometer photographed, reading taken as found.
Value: 85 mph
